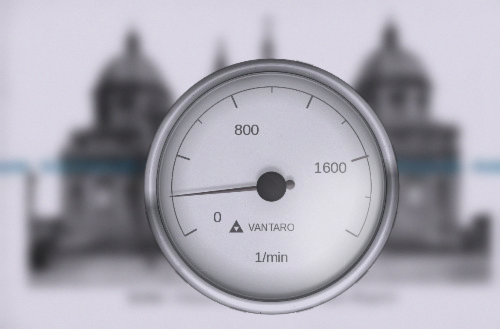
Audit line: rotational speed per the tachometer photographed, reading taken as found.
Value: 200 rpm
